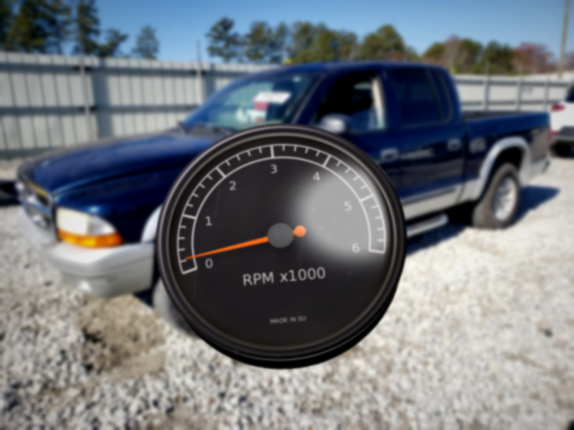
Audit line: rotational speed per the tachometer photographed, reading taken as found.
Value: 200 rpm
